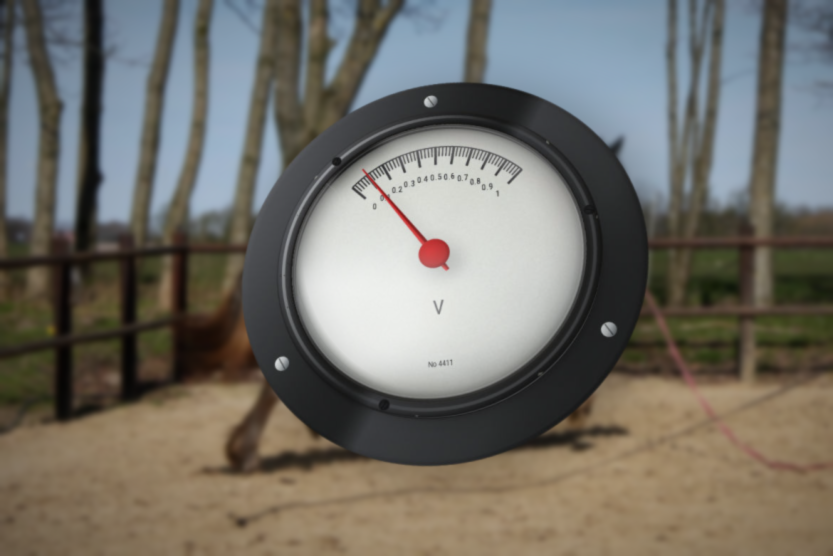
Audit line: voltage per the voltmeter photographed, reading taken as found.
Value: 0.1 V
